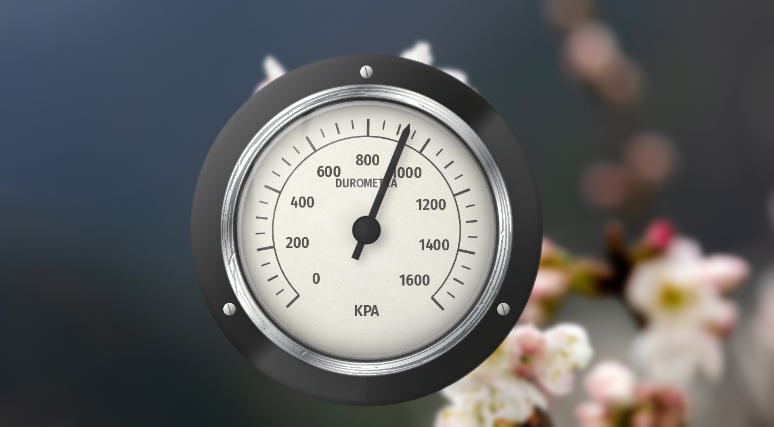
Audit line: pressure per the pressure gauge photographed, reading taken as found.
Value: 925 kPa
